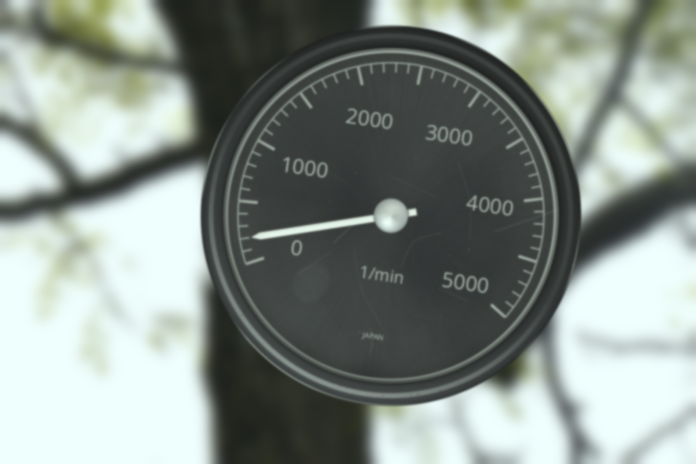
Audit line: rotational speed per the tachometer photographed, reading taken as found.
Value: 200 rpm
